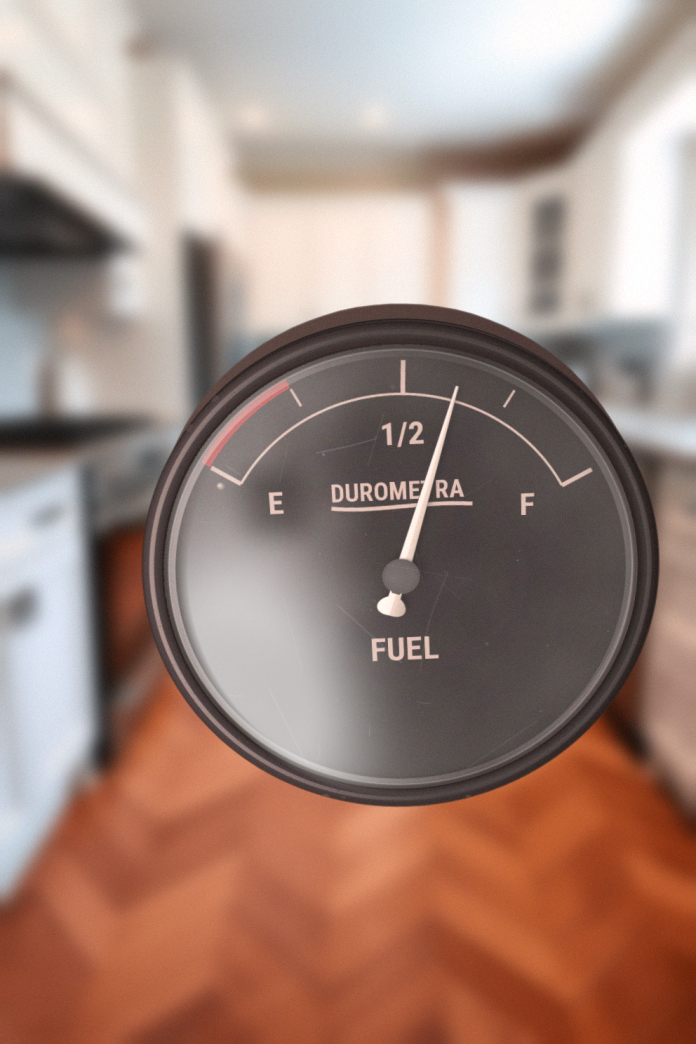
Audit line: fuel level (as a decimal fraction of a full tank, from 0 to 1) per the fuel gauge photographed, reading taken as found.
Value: 0.625
